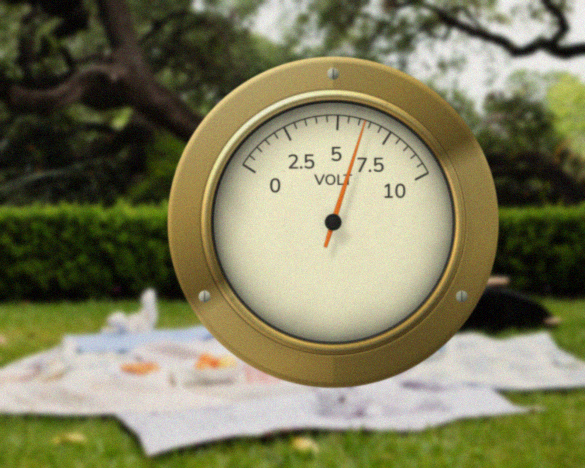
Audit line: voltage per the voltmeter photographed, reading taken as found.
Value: 6.25 V
